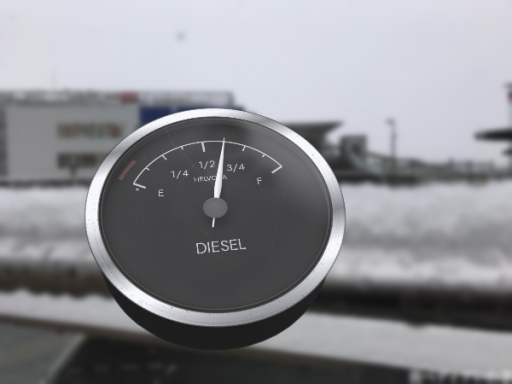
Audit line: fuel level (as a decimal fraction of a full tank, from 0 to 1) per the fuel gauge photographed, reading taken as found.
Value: 0.625
